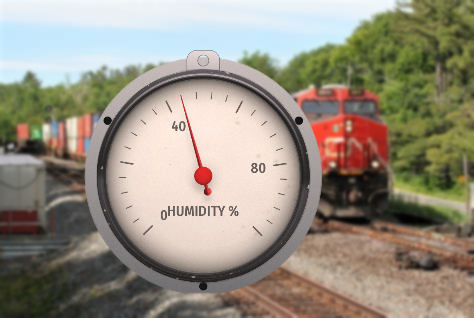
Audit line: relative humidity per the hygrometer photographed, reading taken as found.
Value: 44 %
